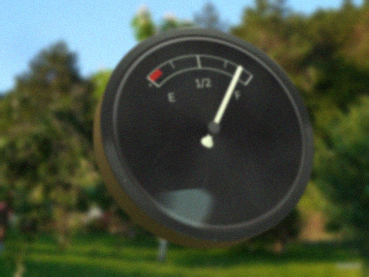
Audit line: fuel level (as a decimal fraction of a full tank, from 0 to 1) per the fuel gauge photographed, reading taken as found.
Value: 0.875
